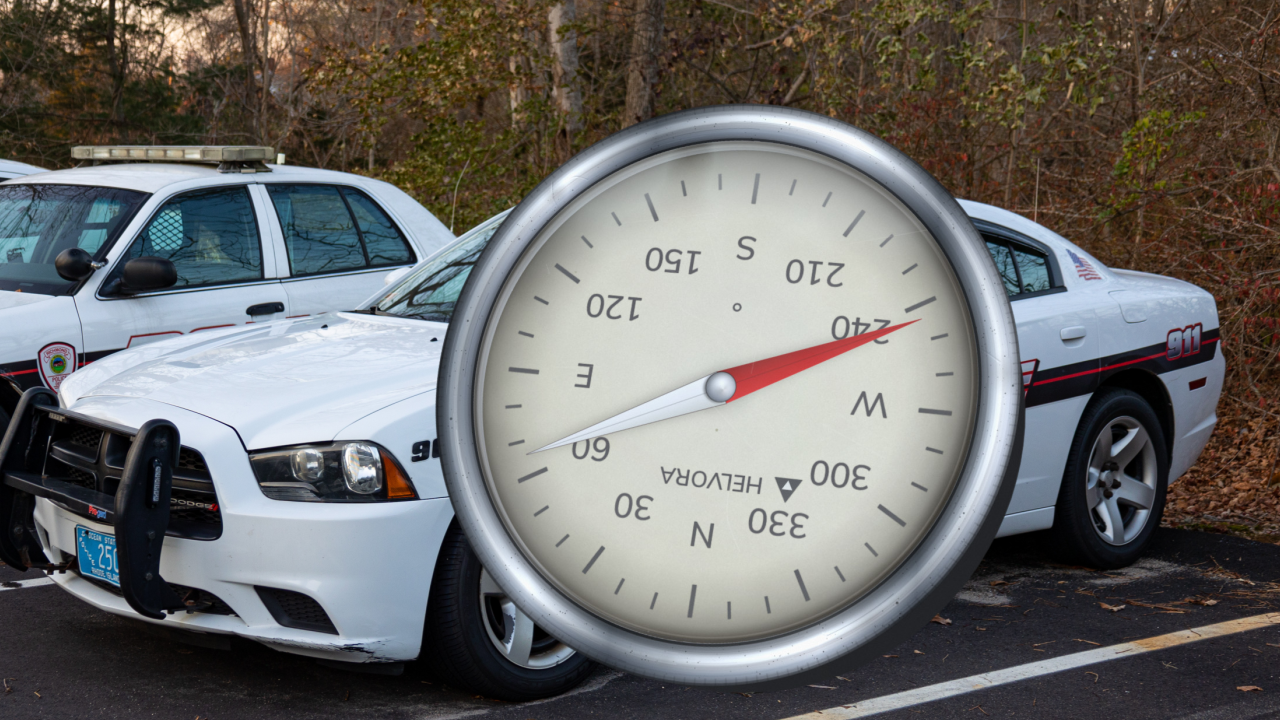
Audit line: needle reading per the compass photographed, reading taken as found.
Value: 245 °
